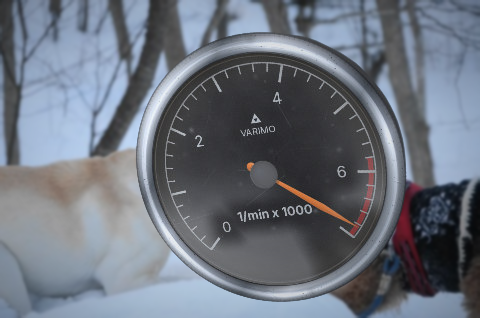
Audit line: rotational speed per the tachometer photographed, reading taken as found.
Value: 6800 rpm
